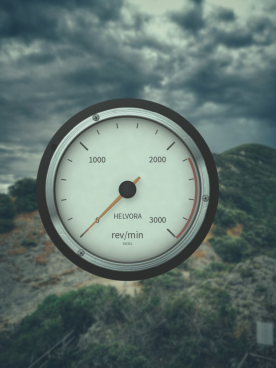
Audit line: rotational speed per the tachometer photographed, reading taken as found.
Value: 0 rpm
